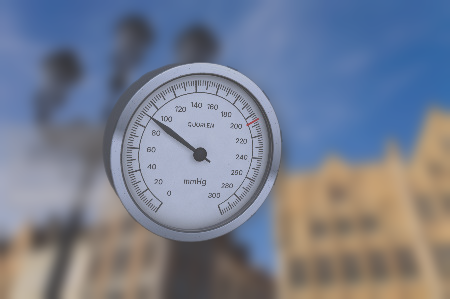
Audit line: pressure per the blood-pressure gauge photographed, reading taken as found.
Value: 90 mmHg
